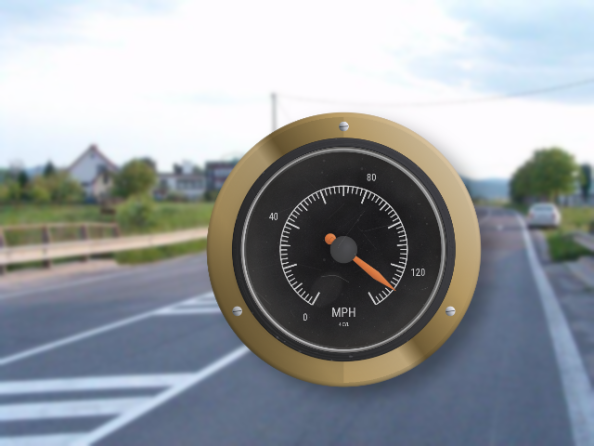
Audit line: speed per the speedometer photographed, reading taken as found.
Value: 130 mph
